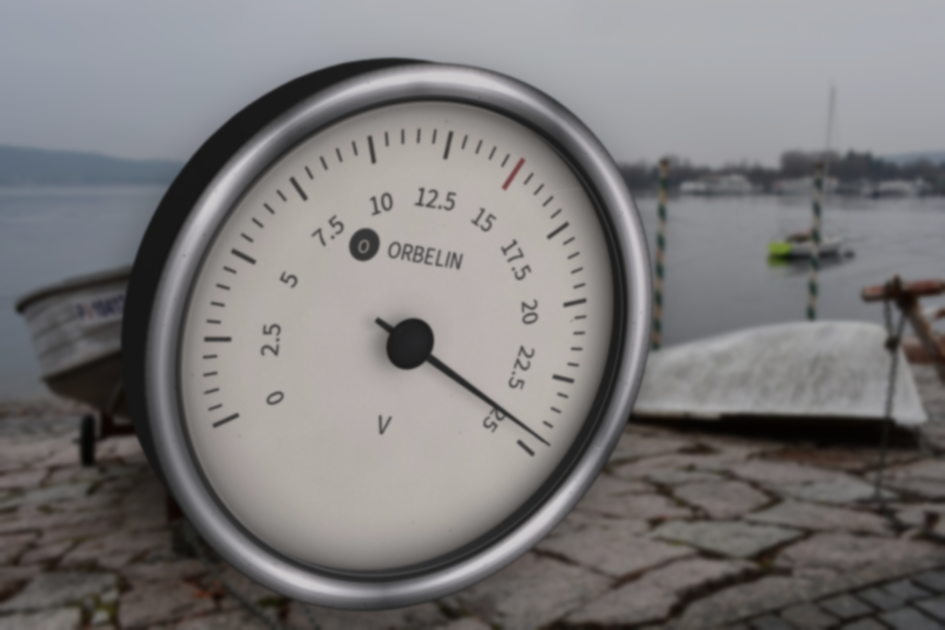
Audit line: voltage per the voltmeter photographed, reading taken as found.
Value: 24.5 V
